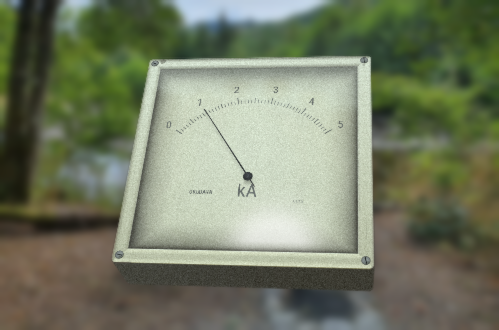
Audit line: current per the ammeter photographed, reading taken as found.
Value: 1 kA
